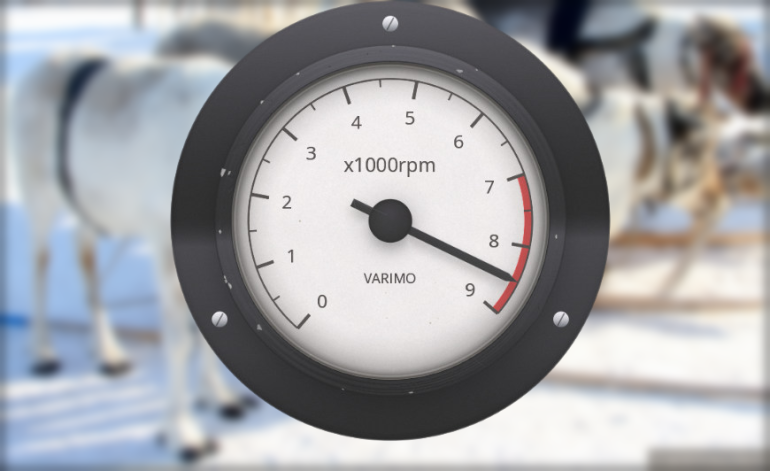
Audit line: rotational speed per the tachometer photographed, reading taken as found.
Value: 8500 rpm
